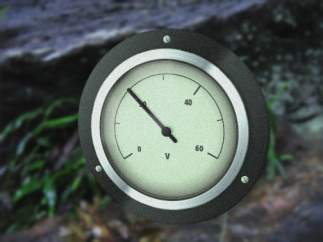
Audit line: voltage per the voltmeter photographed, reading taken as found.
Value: 20 V
